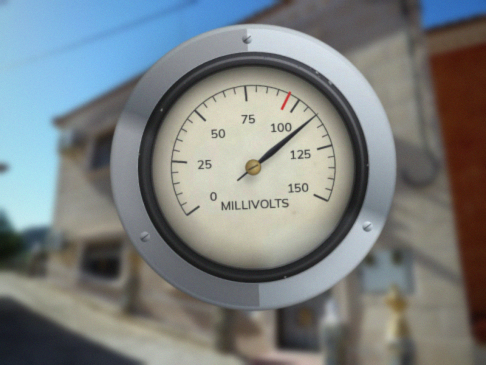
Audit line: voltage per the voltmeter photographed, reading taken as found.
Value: 110 mV
